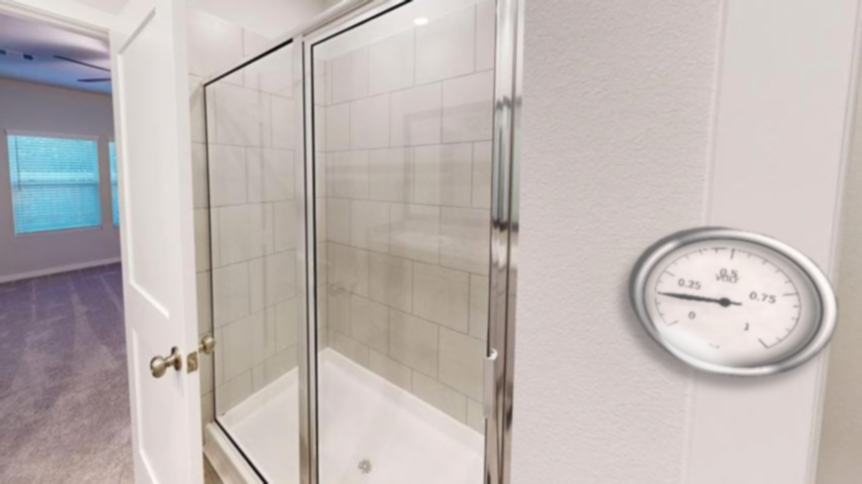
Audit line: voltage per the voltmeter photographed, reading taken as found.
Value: 0.15 V
